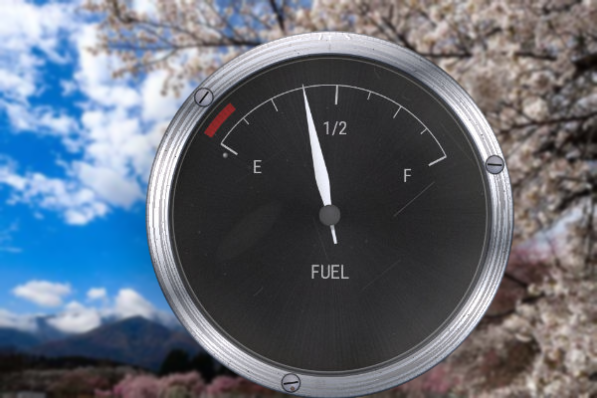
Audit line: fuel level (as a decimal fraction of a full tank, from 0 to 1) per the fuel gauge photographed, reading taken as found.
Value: 0.375
